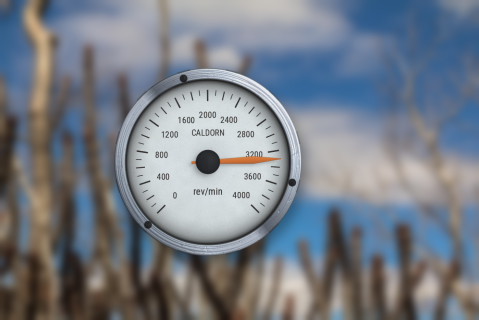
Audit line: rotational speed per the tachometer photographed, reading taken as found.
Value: 3300 rpm
